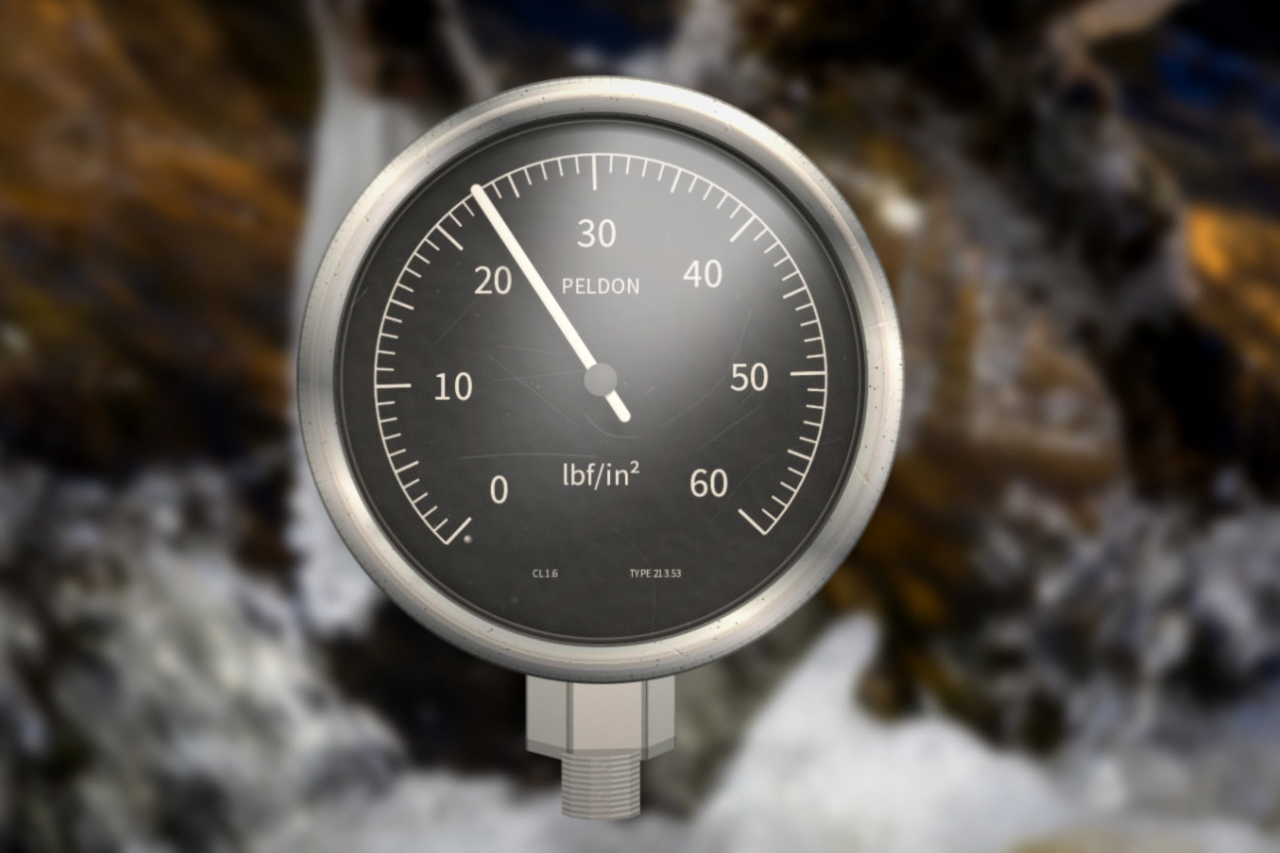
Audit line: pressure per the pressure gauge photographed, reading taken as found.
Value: 23 psi
